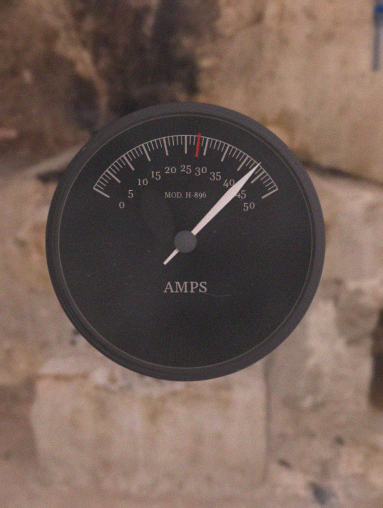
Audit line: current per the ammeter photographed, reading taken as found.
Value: 43 A
